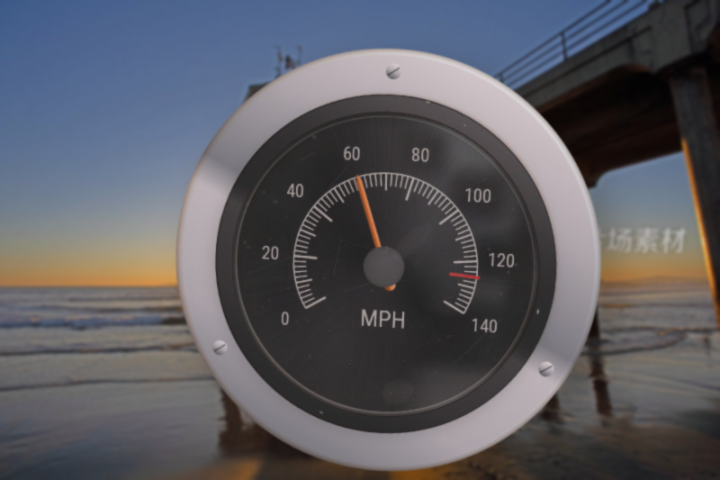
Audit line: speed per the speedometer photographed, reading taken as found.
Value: 60 mph
